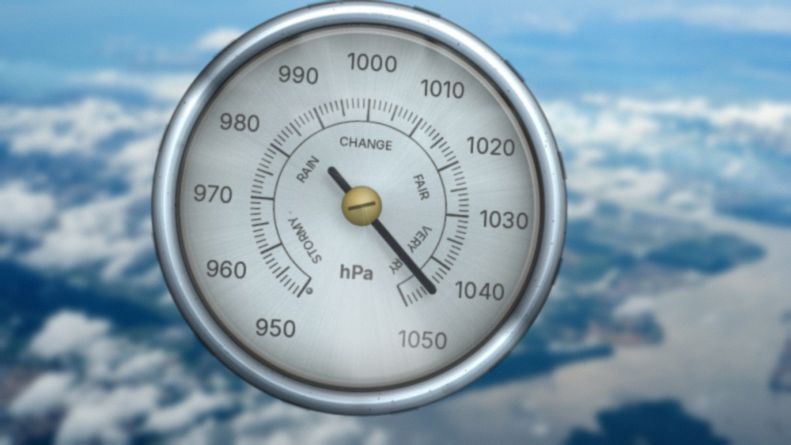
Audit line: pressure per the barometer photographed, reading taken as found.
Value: 1045 hPa
